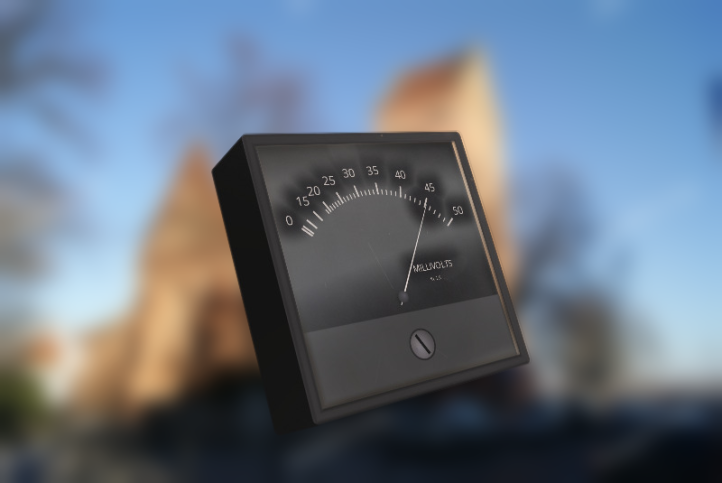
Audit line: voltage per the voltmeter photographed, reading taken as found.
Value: 45 mV
